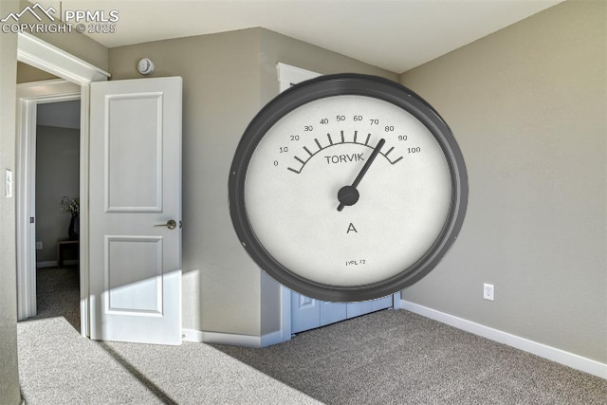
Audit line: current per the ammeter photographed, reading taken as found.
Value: 80 A
